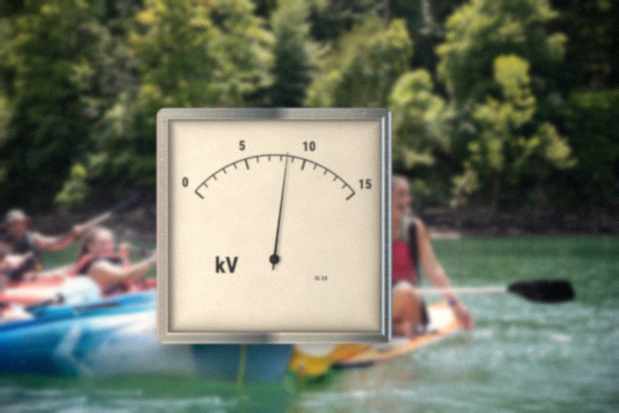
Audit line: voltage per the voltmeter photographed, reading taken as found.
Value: 8.5 kV
